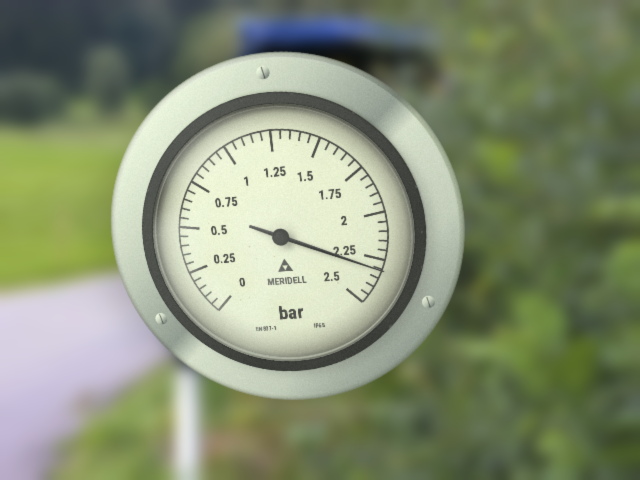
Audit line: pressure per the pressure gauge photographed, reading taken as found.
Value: 2.3 bar
